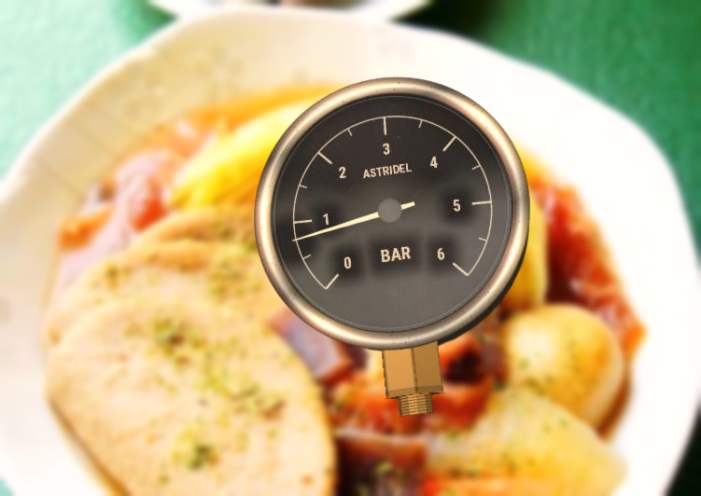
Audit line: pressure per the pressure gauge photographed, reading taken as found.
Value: 0.75 bar
